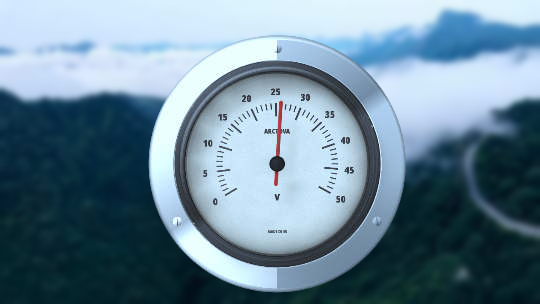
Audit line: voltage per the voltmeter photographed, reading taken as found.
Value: 26 V
